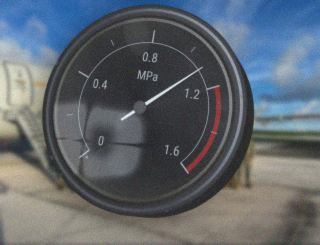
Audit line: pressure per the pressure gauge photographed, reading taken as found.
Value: 1.1 MPa
